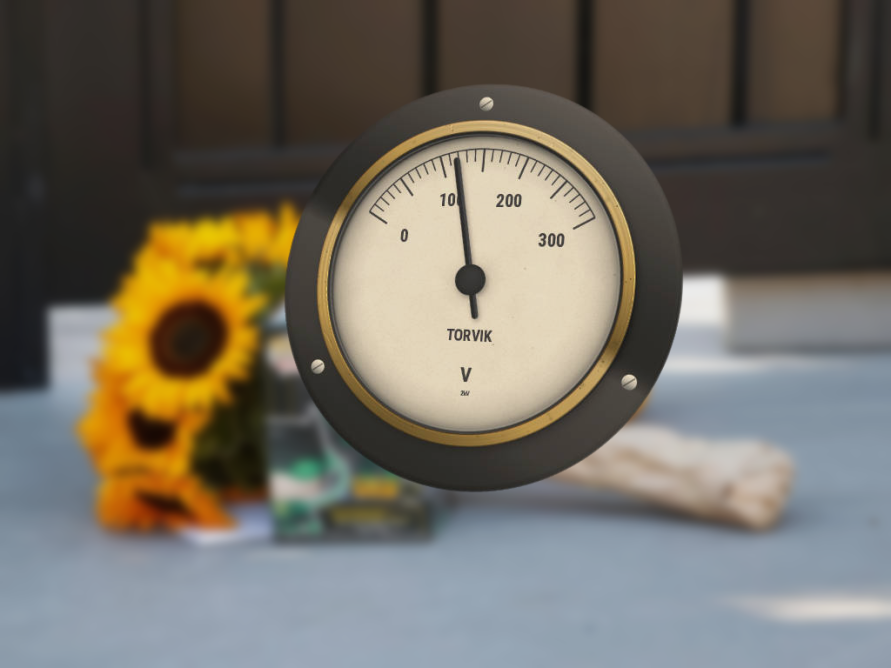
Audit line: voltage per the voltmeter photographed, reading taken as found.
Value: 120 V
